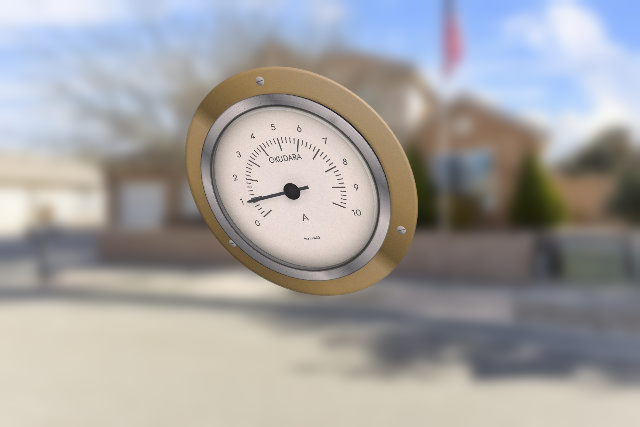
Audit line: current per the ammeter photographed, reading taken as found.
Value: 1 A
